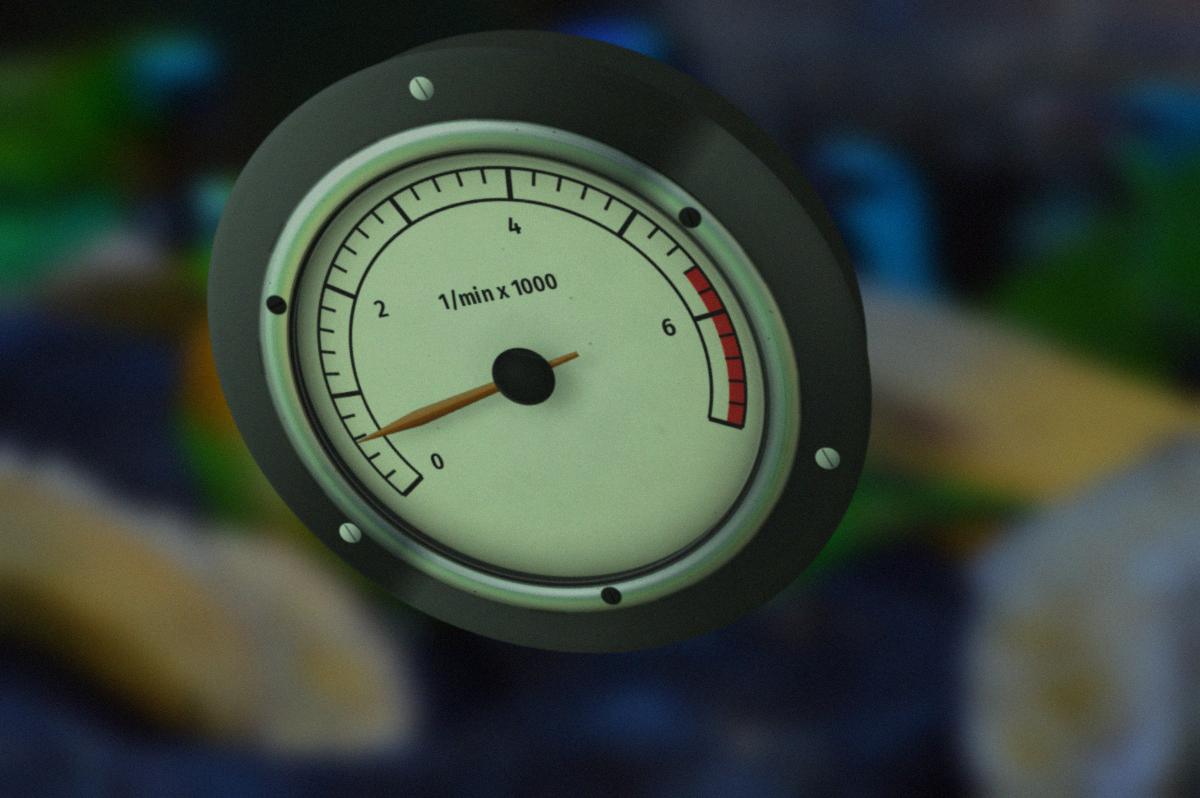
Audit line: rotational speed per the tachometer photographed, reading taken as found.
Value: 600 rpm
